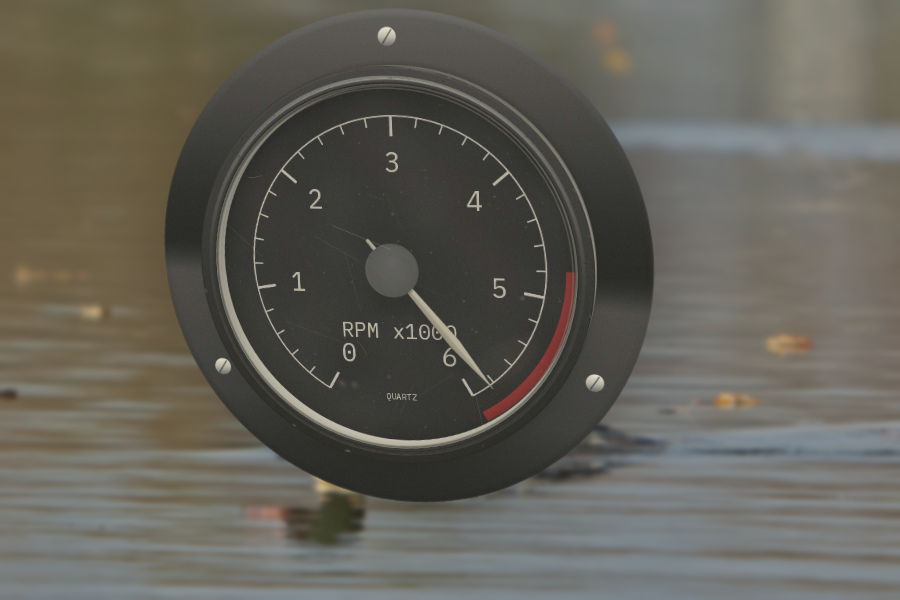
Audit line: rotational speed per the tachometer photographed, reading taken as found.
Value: 5800 rpm
